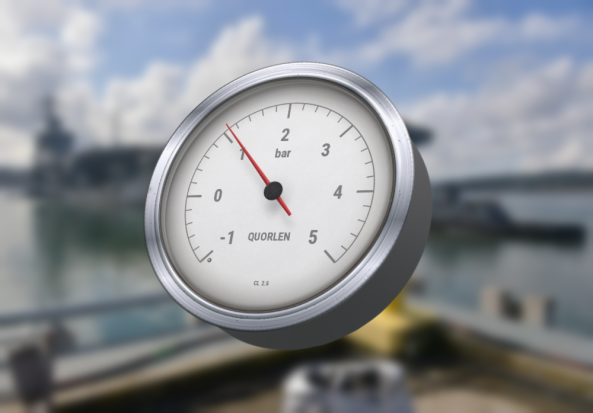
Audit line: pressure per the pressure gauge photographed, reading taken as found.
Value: 1.1 bar
